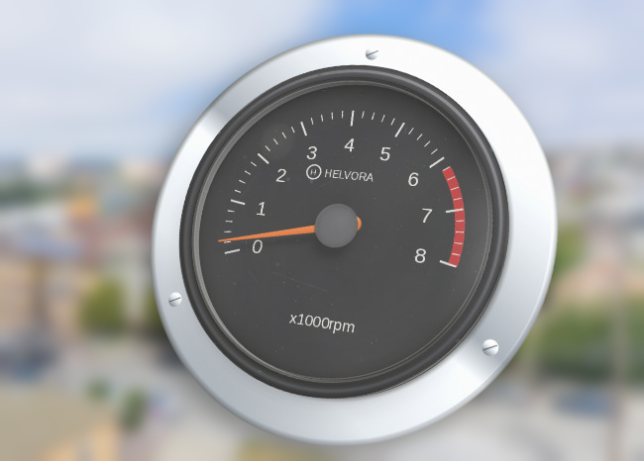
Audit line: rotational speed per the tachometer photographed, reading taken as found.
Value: 200 rpm
